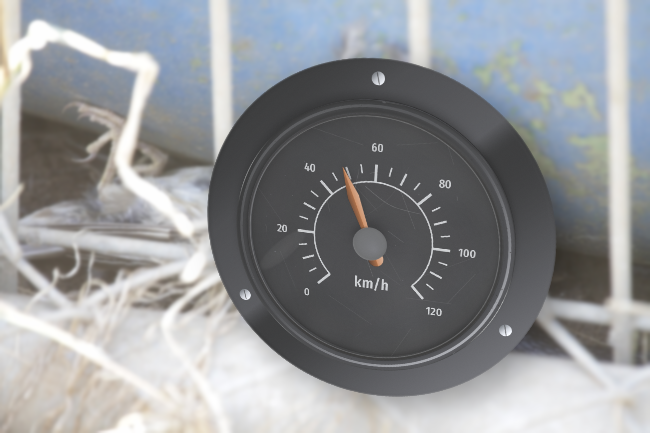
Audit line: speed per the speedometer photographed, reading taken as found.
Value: 50 km/h
